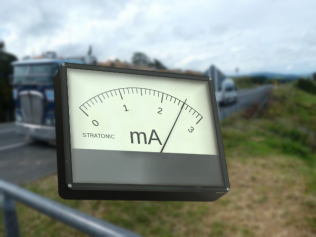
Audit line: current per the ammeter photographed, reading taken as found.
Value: 2.5 mA
